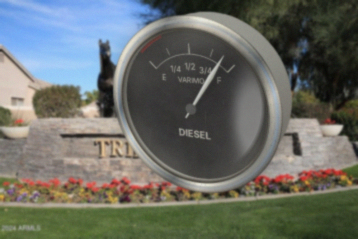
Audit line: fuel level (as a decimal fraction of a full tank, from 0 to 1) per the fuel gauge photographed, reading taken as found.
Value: 0.875
